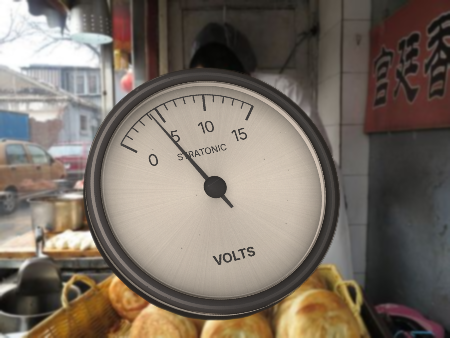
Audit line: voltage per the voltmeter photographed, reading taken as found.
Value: 4 V
